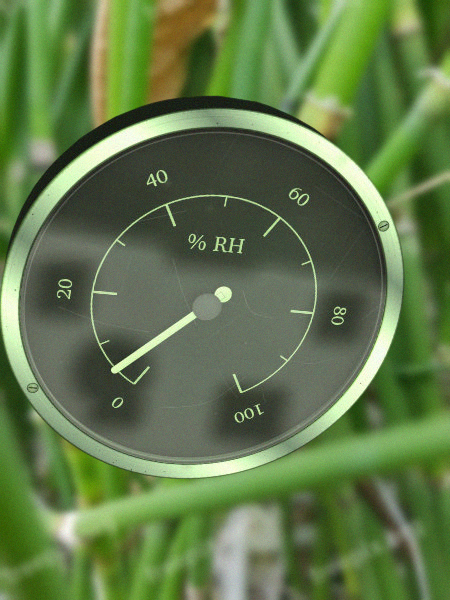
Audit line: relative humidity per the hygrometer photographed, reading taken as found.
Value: 5 %
